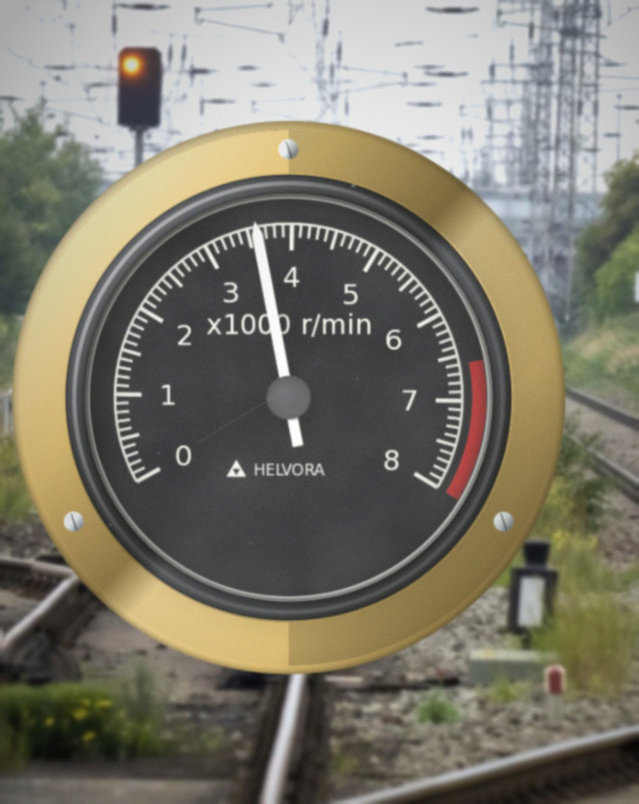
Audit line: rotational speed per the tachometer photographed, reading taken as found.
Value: 3600 rpm
